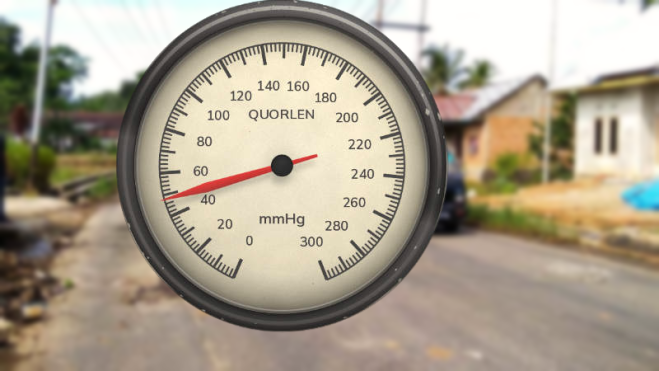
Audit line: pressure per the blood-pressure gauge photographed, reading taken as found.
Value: 48 mmHg
